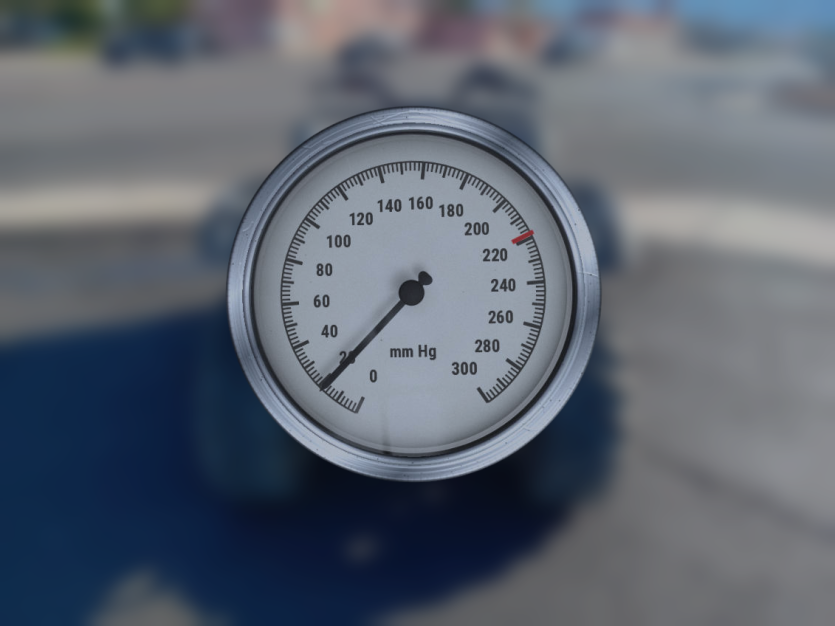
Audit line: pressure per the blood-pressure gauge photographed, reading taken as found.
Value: 18 mmHg
